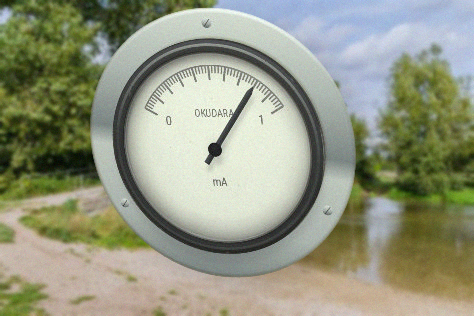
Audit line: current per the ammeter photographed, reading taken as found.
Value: 0.8 mA
